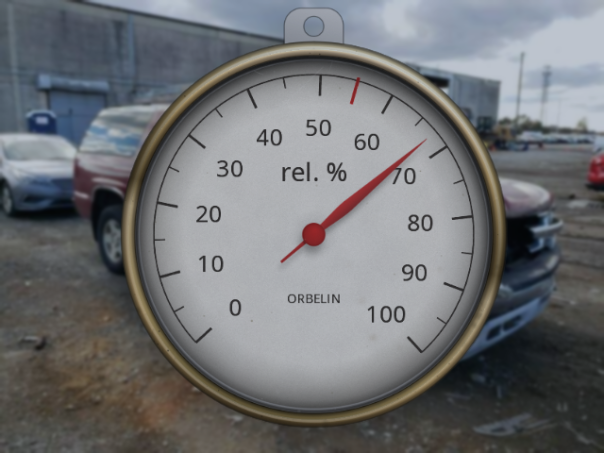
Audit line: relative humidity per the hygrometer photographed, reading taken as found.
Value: 67.5 %
